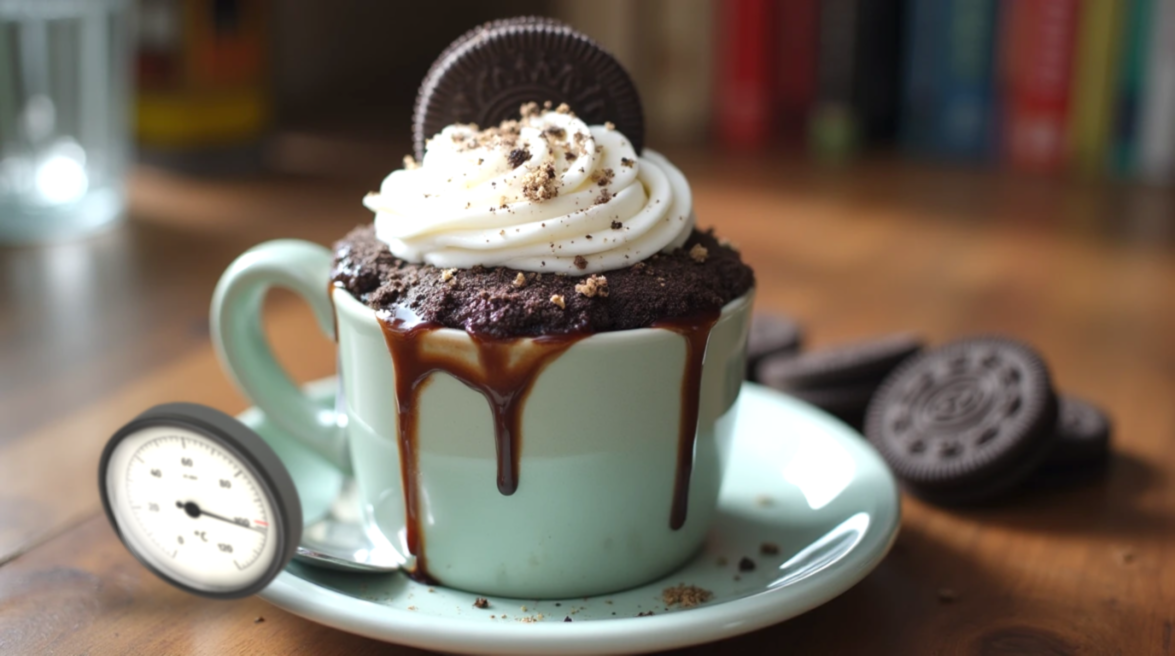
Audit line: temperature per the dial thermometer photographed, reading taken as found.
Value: 100 °C
